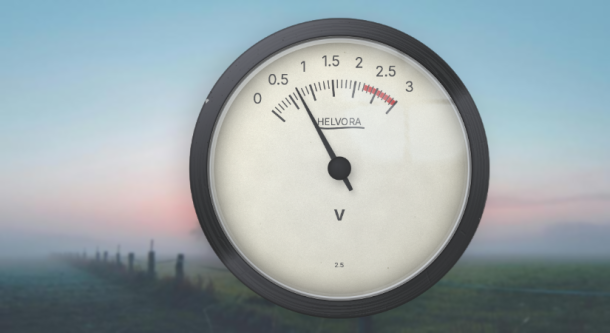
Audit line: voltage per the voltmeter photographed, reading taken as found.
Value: 0.7 V
